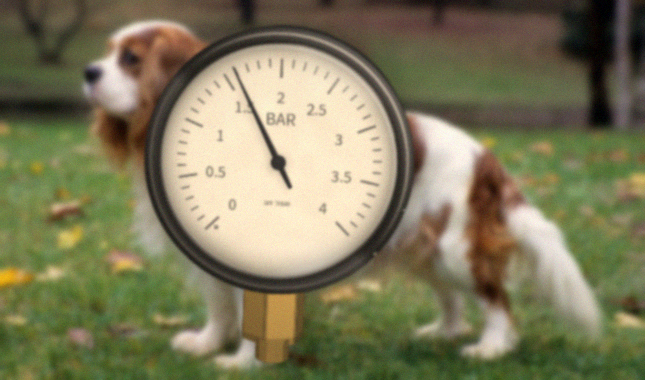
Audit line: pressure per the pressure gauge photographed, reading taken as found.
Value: 1.6 bar
